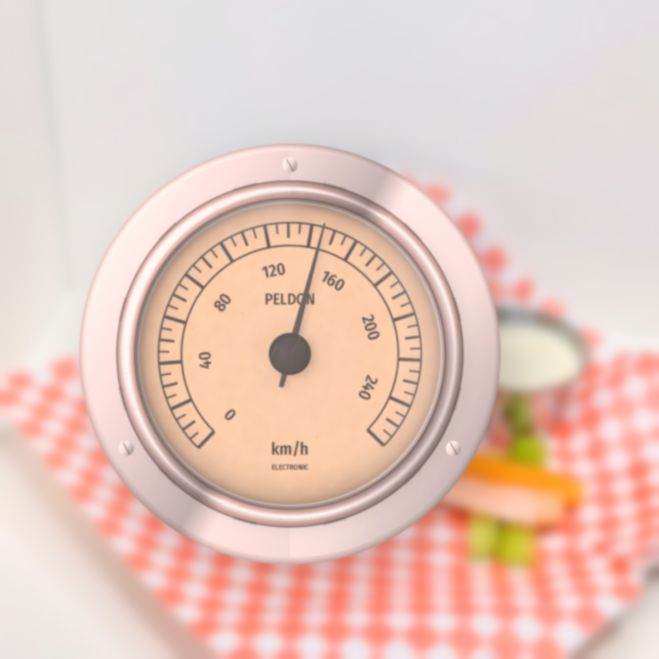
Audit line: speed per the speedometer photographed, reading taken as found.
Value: 145 km/h
